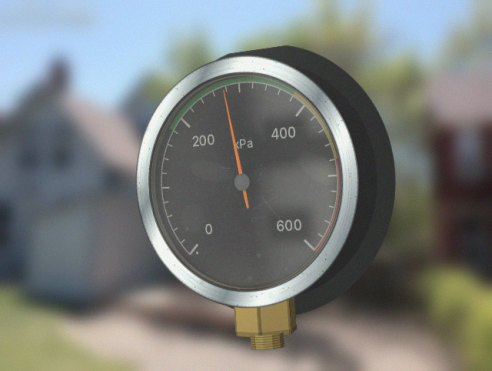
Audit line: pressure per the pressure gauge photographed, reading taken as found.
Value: 280 kPa
